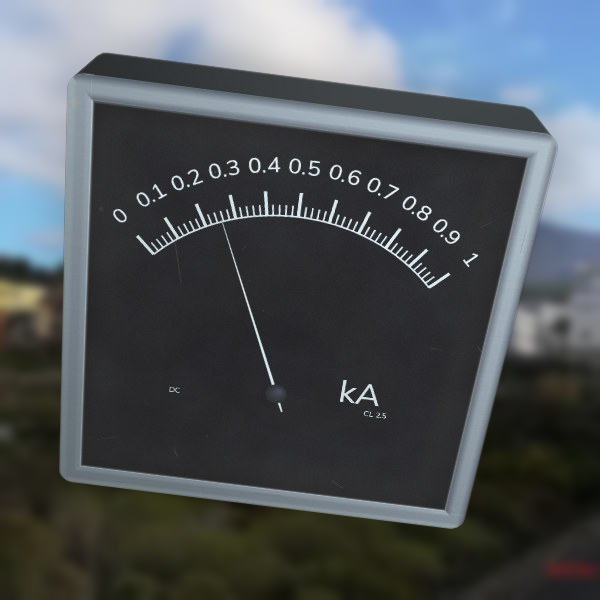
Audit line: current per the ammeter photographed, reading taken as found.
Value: 0.26 kA
